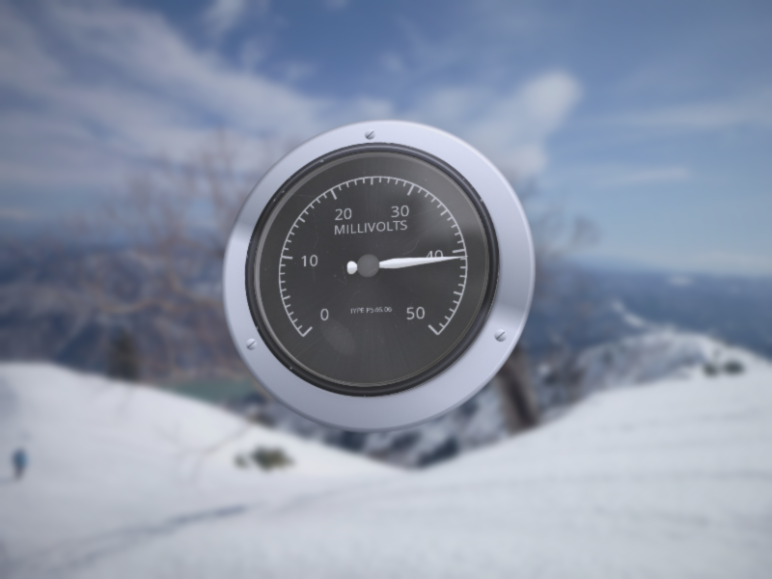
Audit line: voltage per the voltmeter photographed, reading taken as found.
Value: 41 mV
